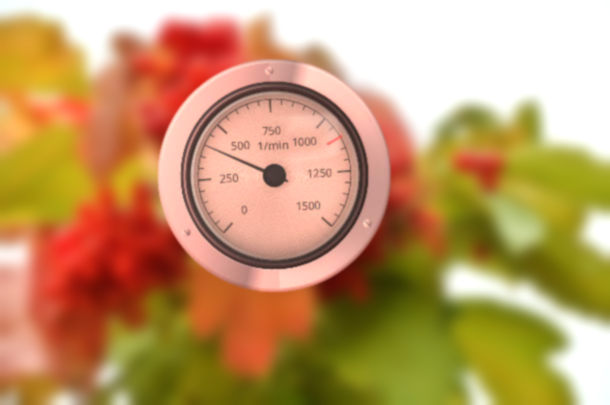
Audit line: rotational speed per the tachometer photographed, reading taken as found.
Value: 400 rpm
